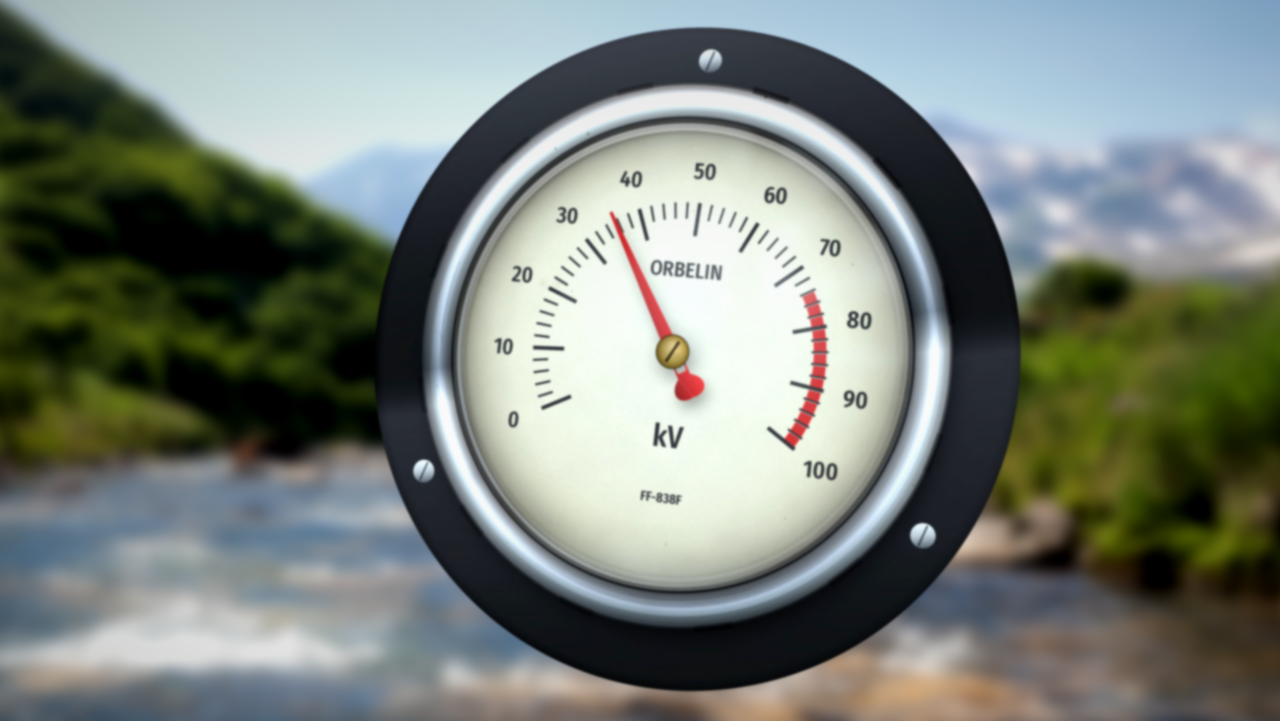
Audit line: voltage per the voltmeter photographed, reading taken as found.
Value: 36 kV
